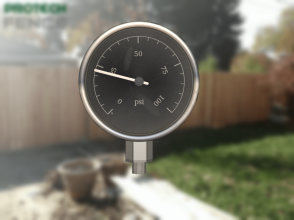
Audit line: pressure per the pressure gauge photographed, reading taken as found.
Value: 22.5 psi
